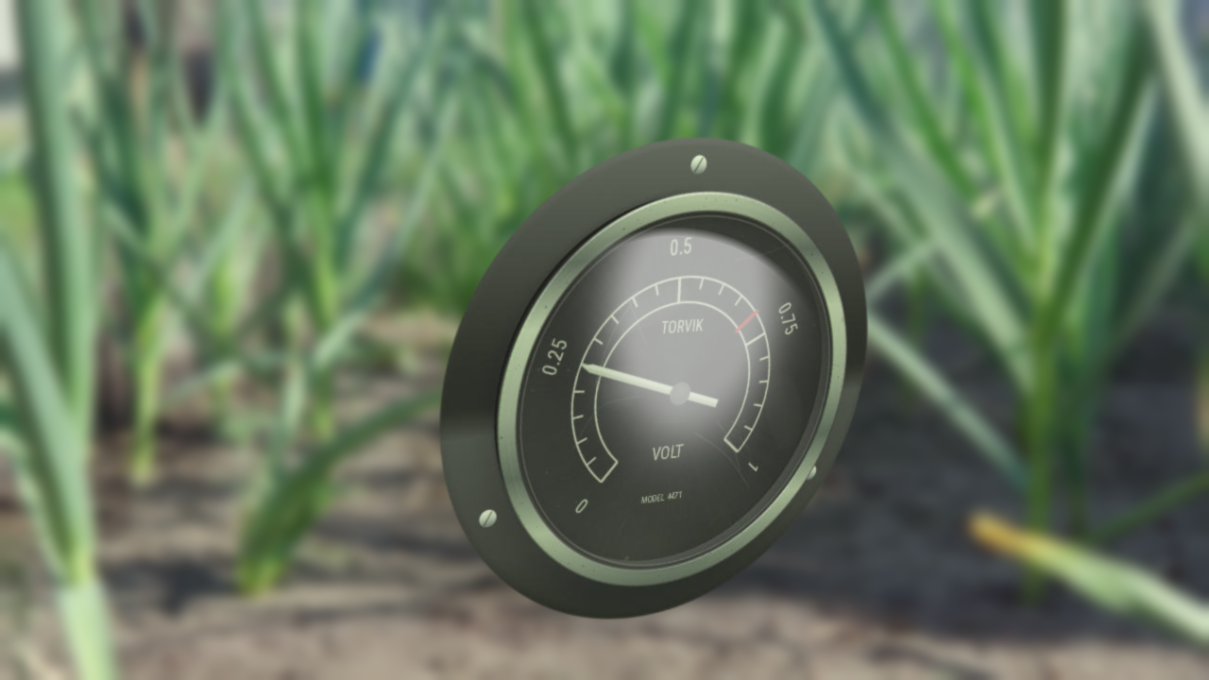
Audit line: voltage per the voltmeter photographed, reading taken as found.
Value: 0.25 V
